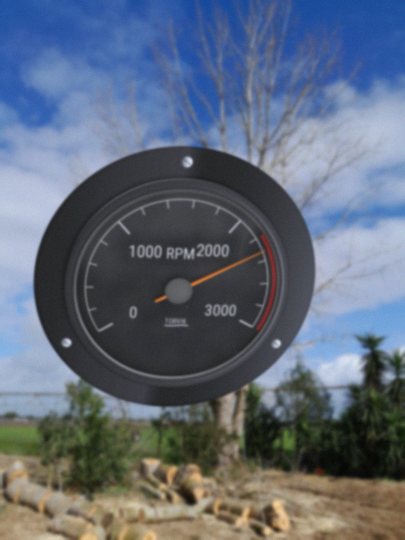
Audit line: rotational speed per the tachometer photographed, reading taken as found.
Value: 2300 rpm
